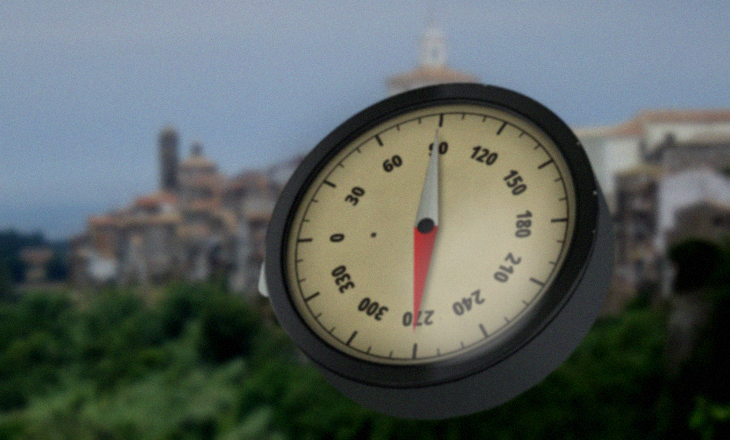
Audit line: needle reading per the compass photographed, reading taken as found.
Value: 270 °
